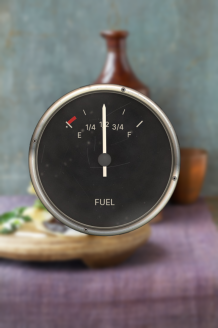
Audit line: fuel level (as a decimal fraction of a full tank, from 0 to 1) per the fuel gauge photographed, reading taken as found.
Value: 0.5
